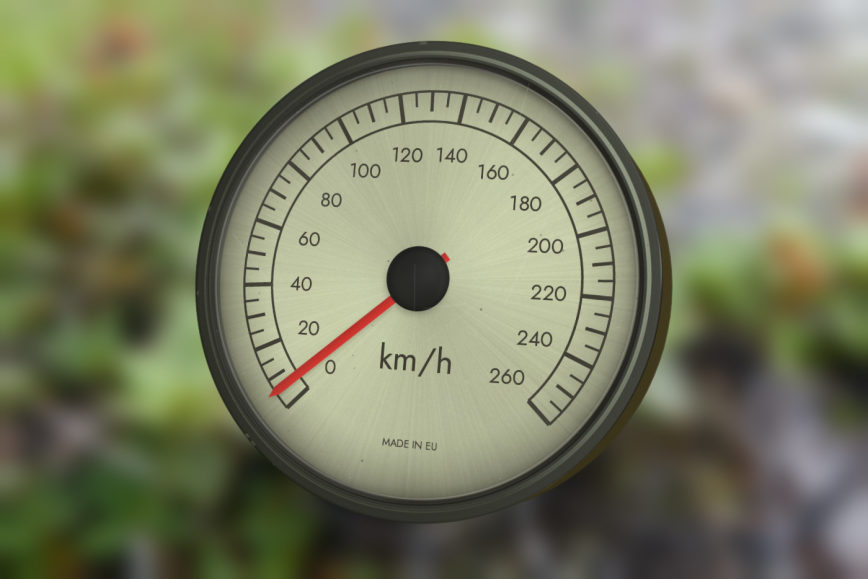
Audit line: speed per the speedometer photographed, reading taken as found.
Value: 5 km/h
